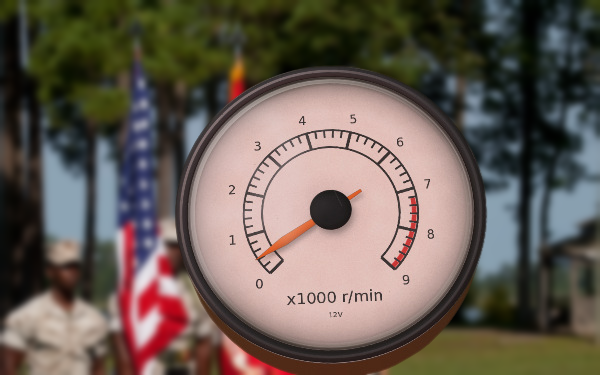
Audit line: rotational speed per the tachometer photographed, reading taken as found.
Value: 400 rpm
